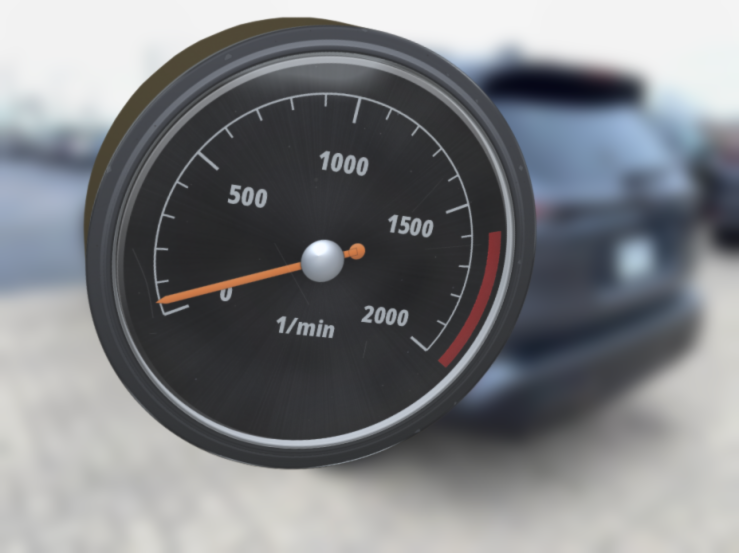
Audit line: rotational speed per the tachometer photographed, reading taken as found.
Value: 50 rpm
